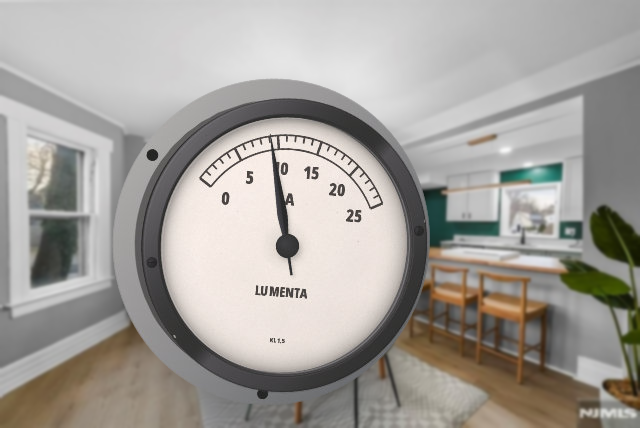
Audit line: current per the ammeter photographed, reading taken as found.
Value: 9 A
